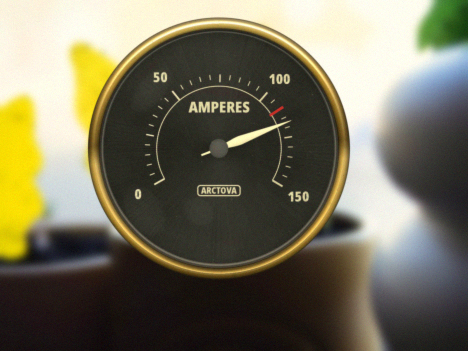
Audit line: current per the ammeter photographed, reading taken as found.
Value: 117.5 A
